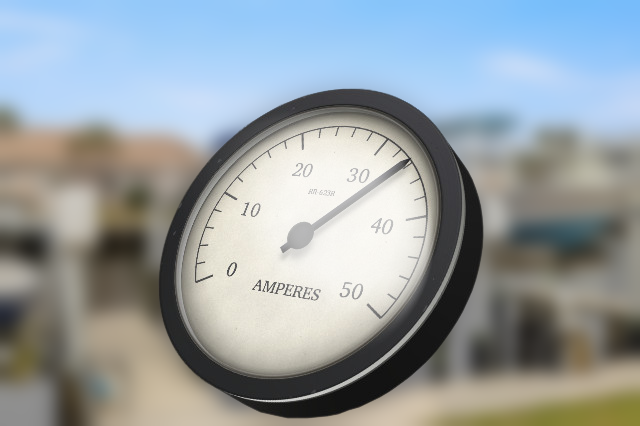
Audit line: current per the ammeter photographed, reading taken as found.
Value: 34 A
